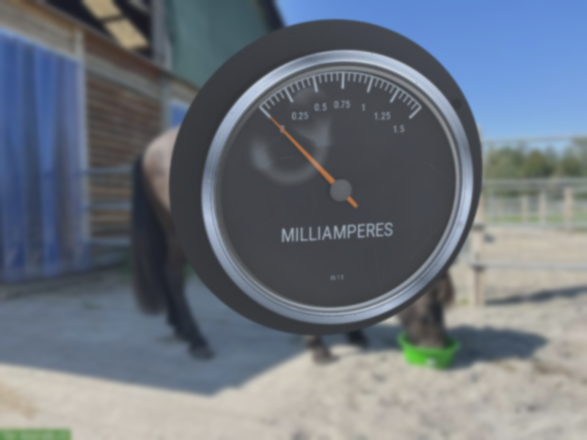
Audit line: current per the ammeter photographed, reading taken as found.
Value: 0 mA
